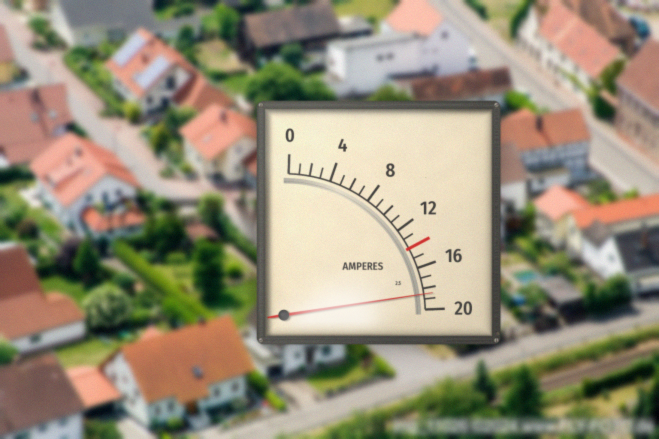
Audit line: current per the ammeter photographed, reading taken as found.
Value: 18.5 A
